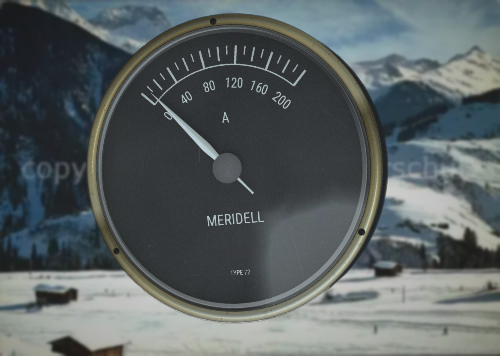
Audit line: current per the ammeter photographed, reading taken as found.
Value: 10 A
